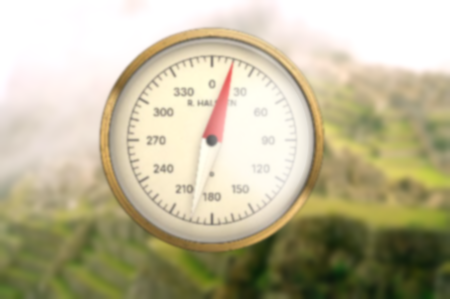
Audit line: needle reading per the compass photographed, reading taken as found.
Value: 15 °
